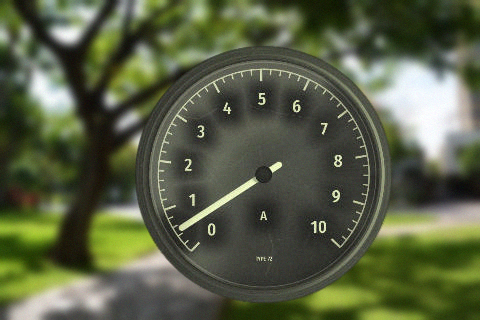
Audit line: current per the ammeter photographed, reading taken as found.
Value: 0.5 A
